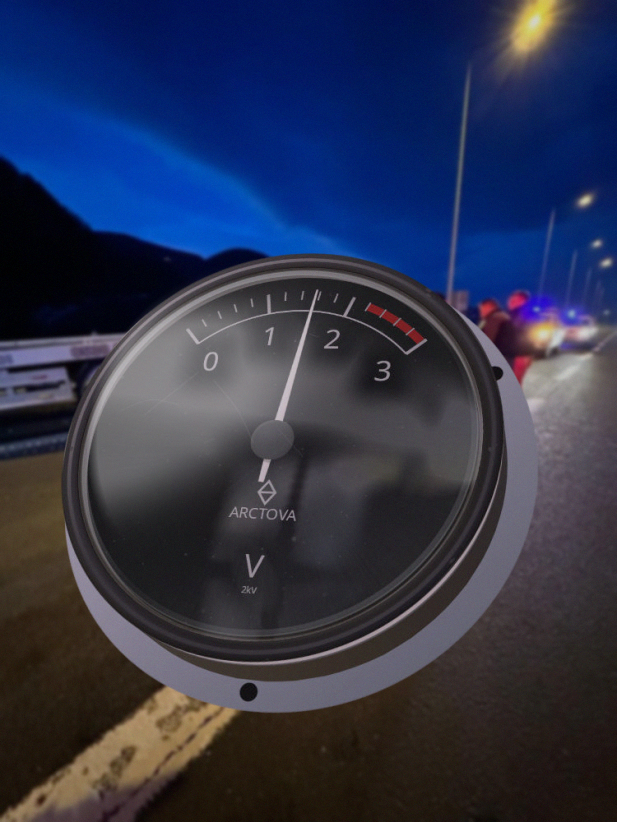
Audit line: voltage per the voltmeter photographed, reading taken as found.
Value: 1.6 V
